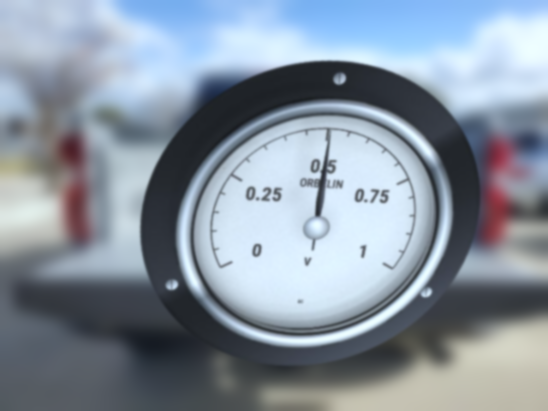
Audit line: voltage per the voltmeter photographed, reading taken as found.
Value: 0.5 V
